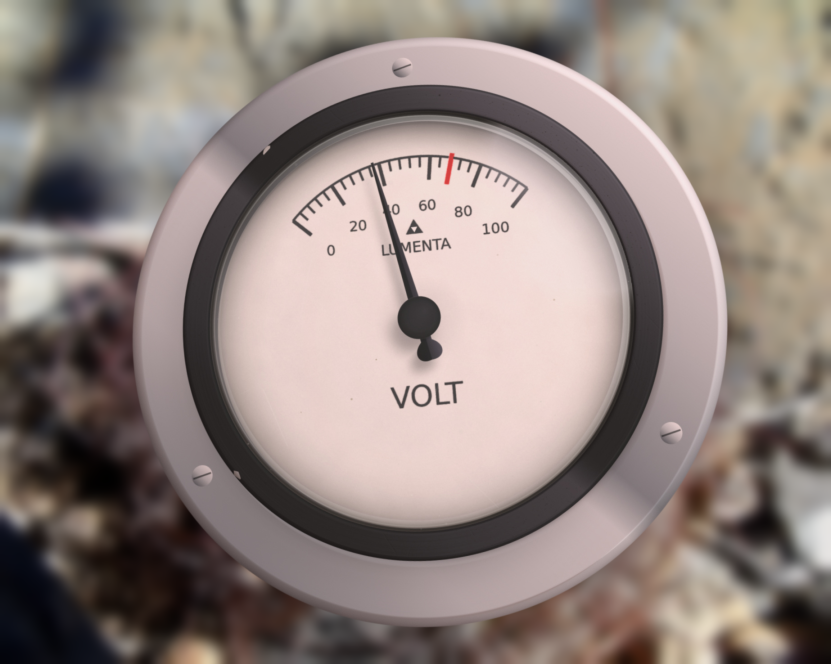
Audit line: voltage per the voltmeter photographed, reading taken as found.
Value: 38 V
